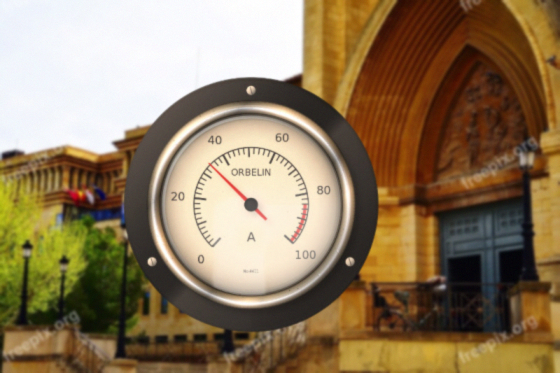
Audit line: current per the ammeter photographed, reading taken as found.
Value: 34 A
